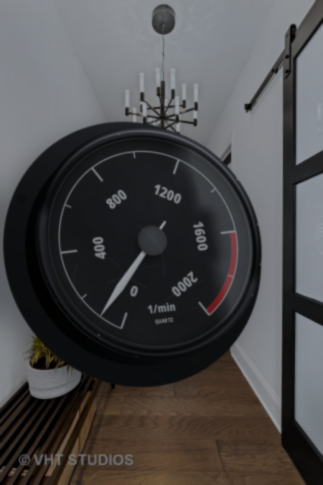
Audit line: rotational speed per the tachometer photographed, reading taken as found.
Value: 100 rpm
